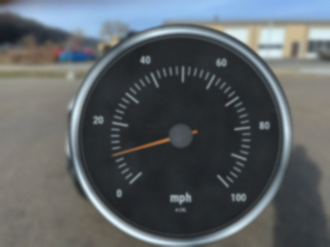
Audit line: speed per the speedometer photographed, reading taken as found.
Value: 10 mph
